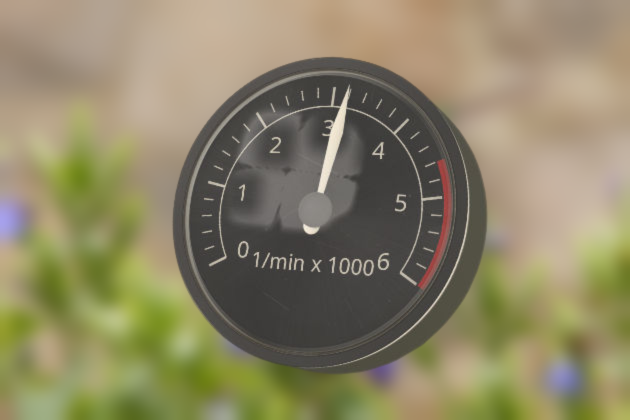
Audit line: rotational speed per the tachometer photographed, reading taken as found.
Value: 3200 rpm
